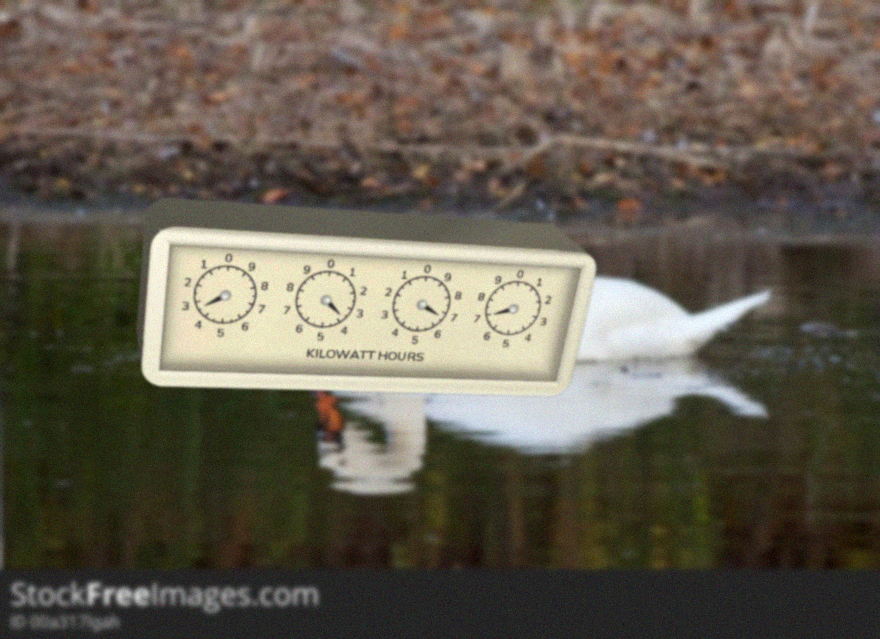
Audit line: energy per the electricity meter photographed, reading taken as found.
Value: 3367 kWh
